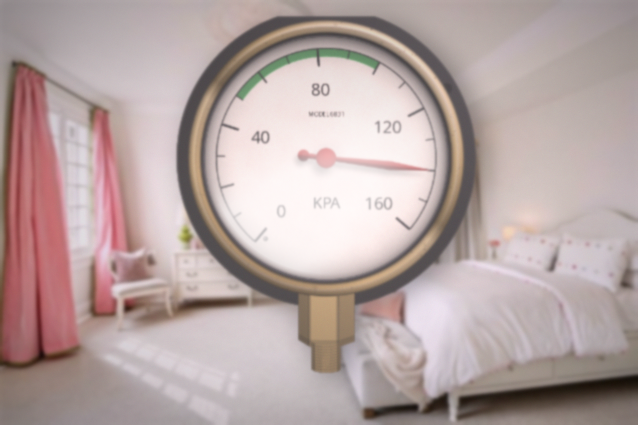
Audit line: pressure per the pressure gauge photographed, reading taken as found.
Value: 140 kPa
